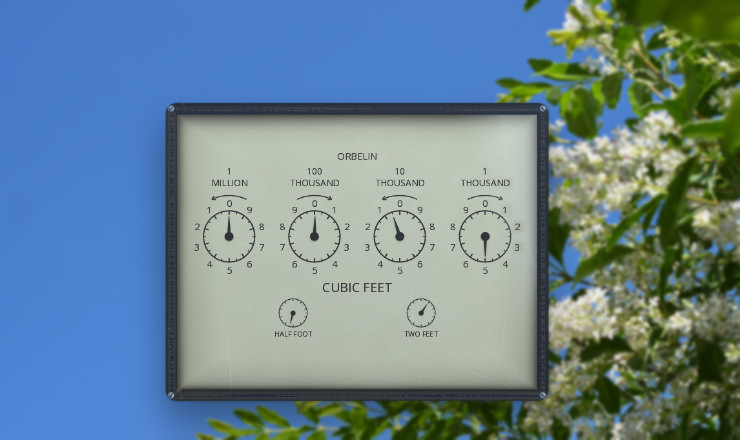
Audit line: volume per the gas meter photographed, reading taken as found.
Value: 500 ft³
